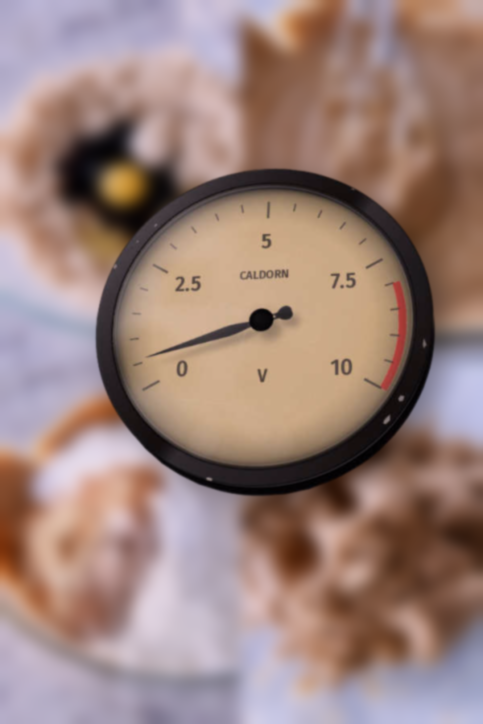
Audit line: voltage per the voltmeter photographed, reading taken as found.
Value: 0.5 V
